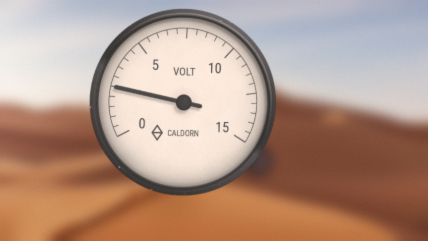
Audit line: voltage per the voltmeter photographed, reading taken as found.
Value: 2.5 V
